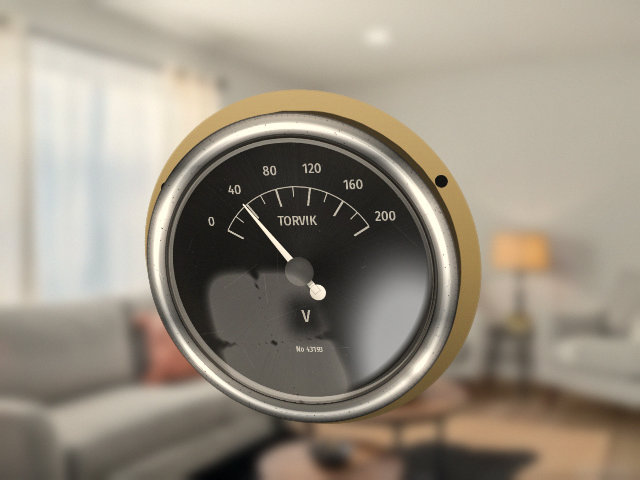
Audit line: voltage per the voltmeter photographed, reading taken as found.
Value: 40 V
